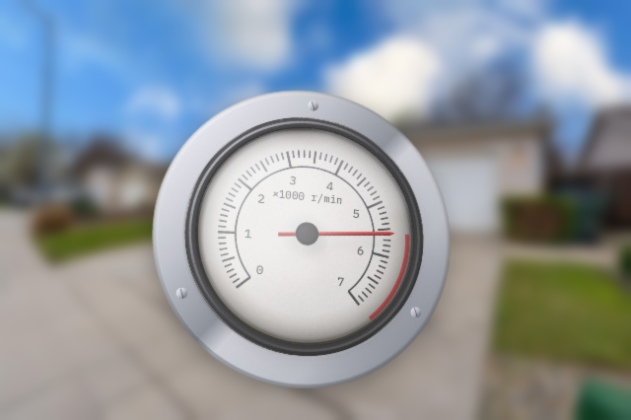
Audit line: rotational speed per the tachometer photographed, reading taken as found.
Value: 5600 rpm
